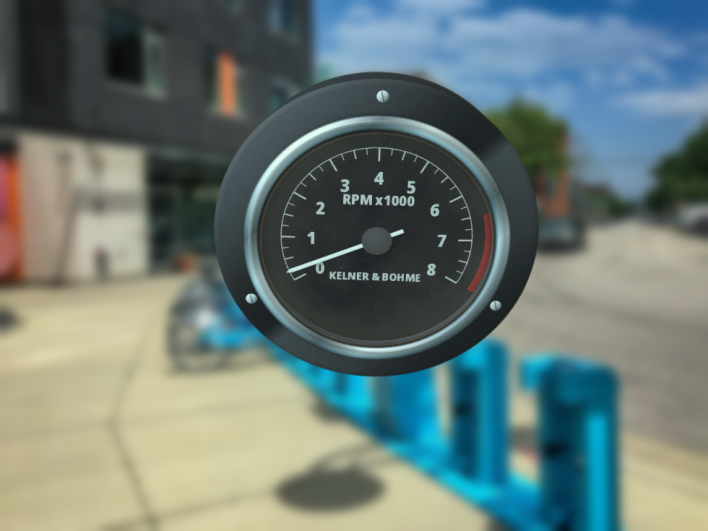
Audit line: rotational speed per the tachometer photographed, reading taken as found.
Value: 250 rpm
